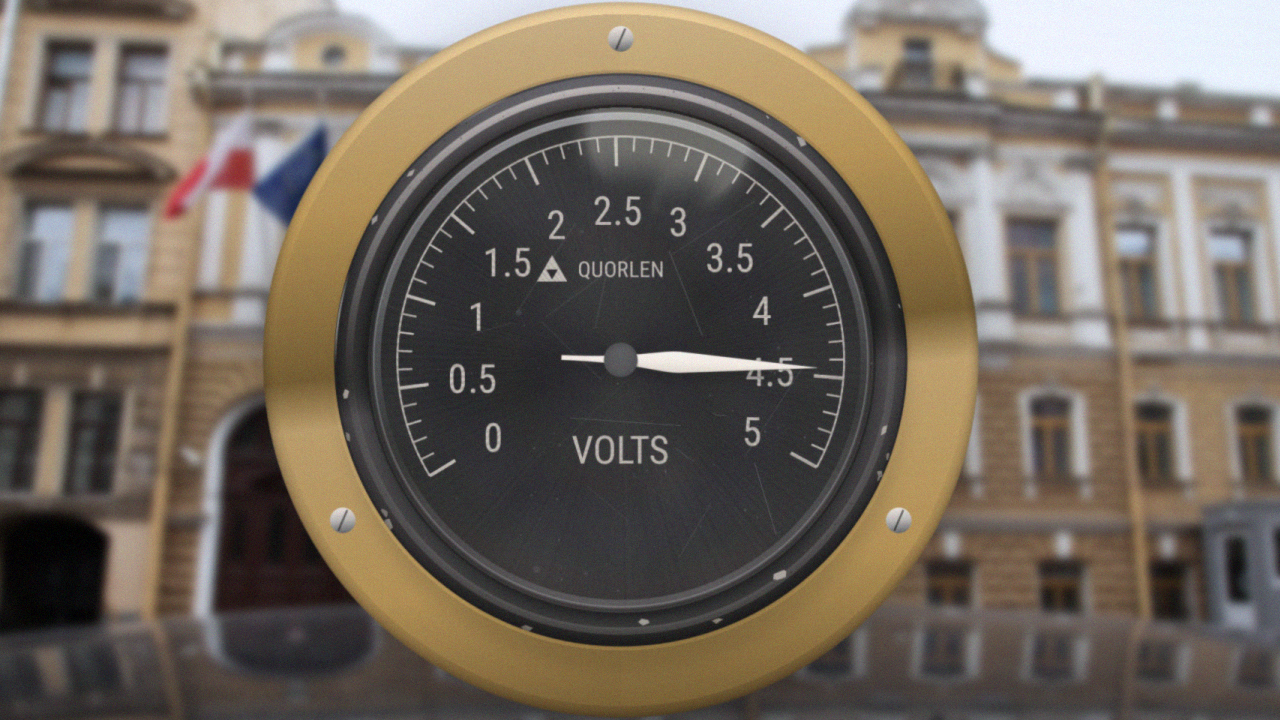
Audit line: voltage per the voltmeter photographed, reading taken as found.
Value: 4.45 V
